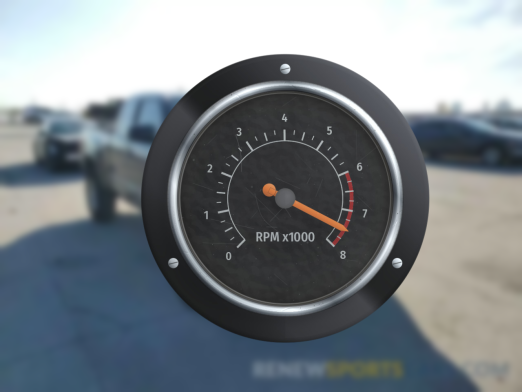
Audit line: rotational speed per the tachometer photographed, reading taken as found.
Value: 7500 rpm
